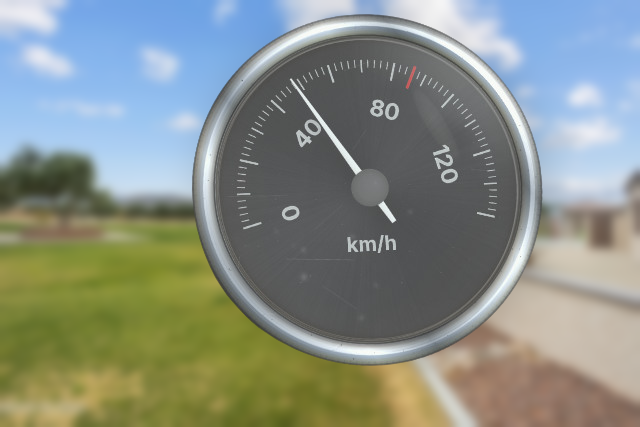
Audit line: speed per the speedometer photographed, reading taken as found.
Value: 48 km/h
